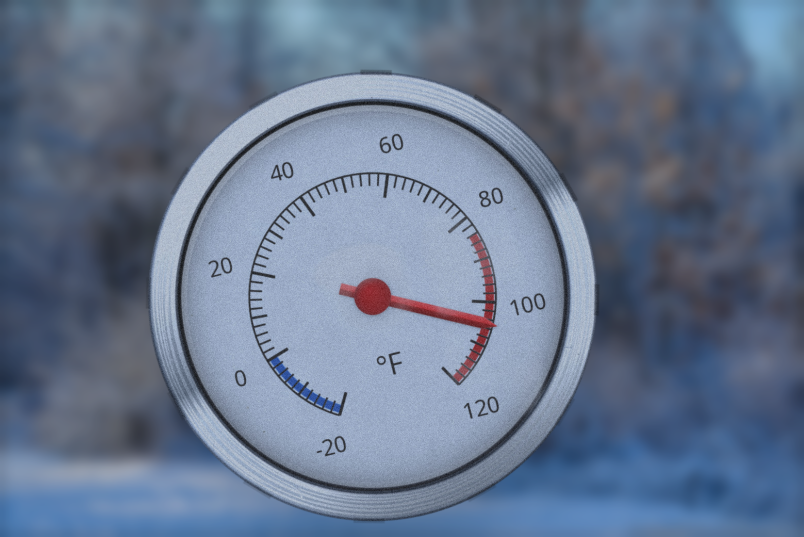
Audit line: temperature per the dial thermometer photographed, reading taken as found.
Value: 105 °F
